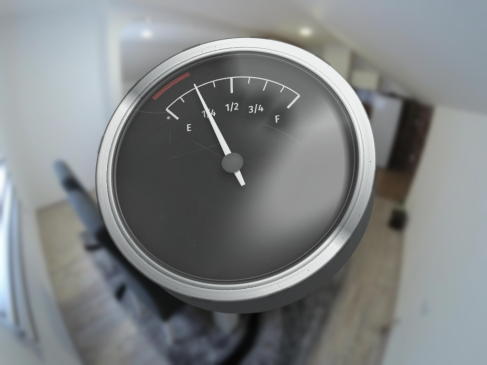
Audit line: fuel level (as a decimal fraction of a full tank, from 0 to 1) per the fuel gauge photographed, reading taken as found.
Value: 0.25
